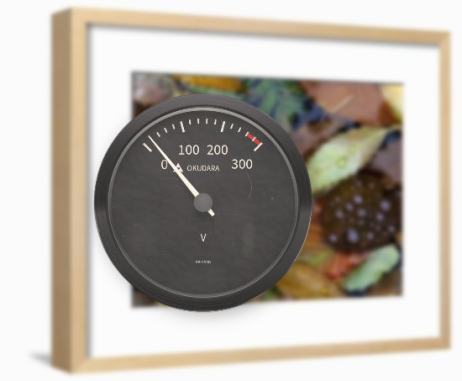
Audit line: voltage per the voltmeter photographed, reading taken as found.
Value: 20 V
